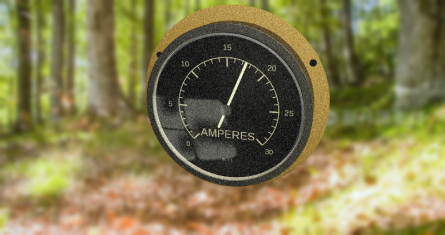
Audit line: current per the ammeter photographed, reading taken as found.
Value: 17.5 A
